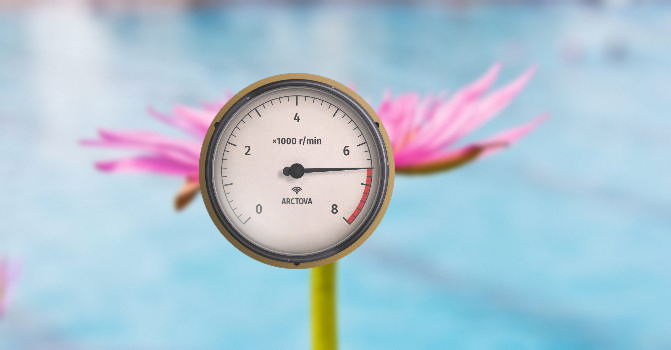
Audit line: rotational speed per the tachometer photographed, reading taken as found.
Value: 6600 rpm
